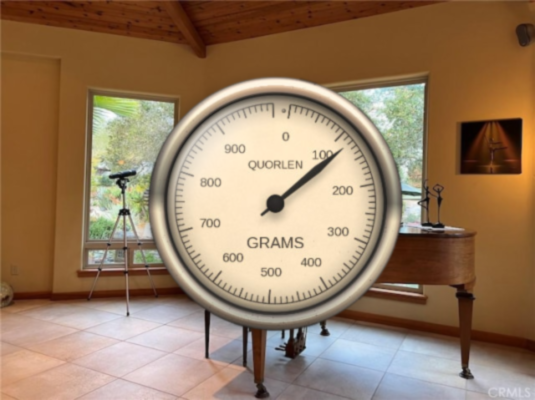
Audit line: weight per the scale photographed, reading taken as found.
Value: 120 g
